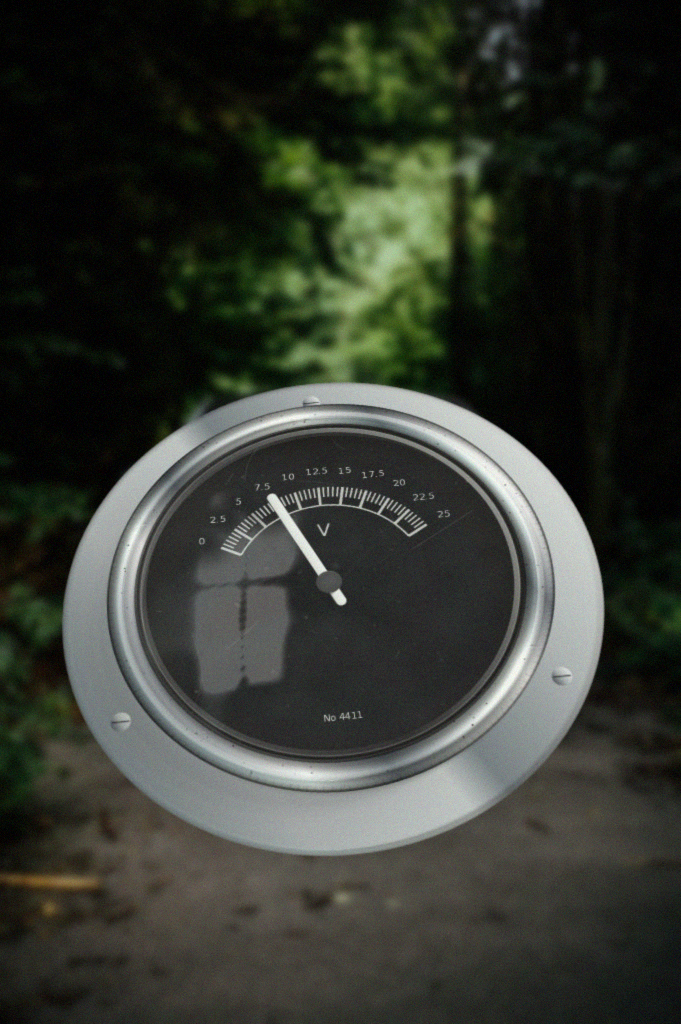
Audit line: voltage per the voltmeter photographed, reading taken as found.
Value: 7.5 V
